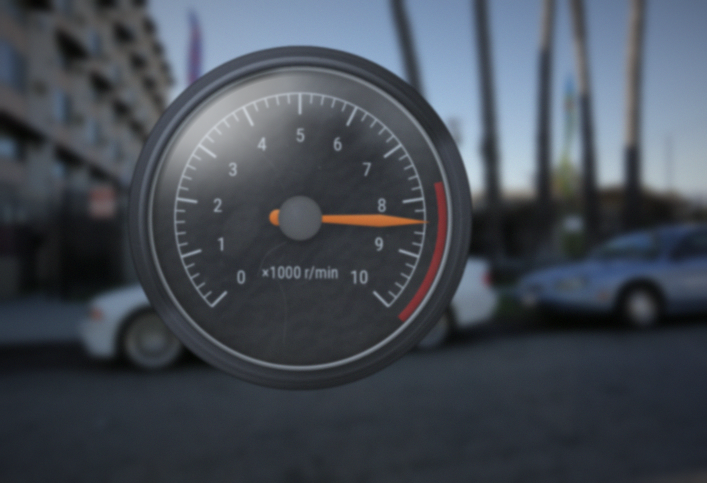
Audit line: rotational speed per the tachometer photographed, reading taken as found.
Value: 8400 rpm
